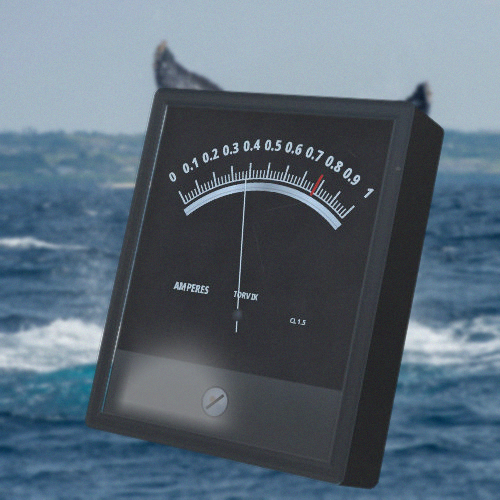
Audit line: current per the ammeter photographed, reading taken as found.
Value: 0.4 A
